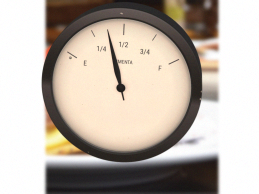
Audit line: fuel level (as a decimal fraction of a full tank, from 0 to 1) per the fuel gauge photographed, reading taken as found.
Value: 0.375
